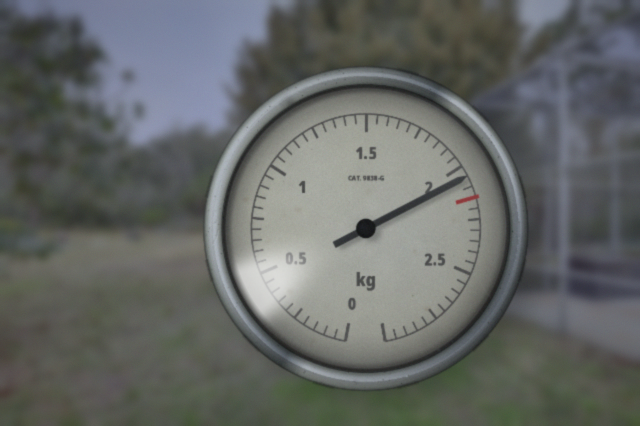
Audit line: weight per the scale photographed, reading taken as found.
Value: 2.05 kg
